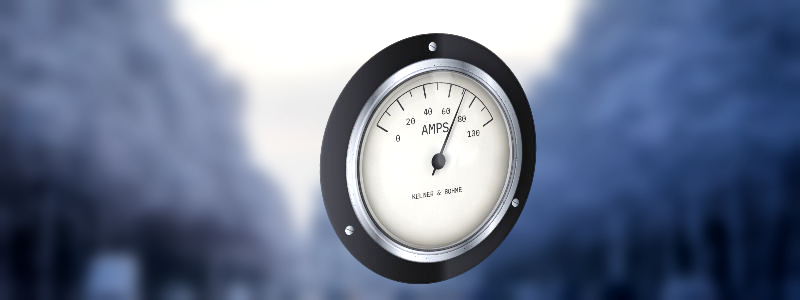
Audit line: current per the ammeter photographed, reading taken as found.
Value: 70 A
